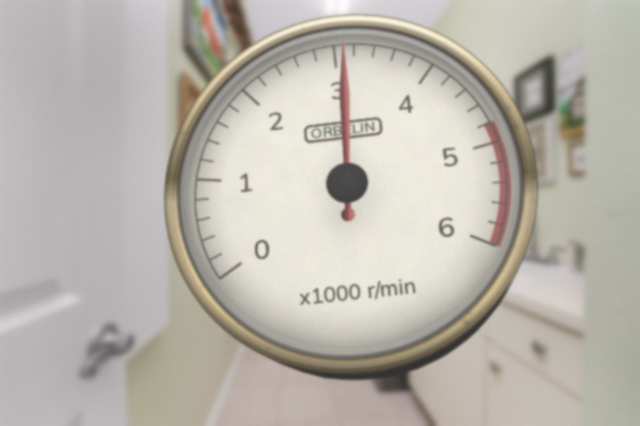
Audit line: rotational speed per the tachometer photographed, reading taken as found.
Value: 3100 rpm
